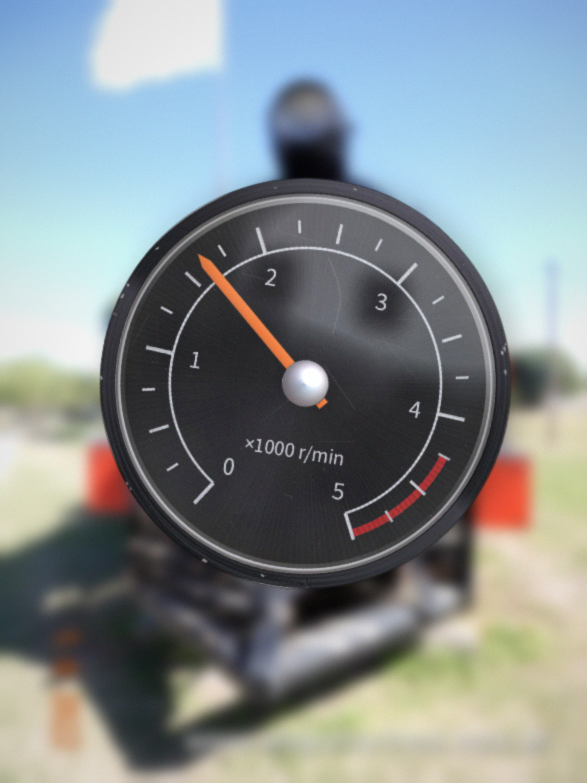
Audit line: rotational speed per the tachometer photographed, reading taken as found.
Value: 1625 rpm
